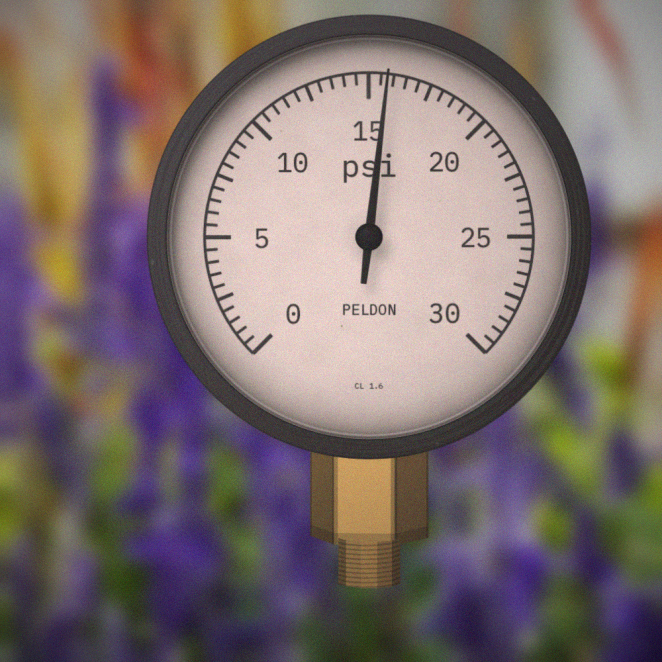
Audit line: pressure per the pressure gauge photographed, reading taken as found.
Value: 15.75 psi
